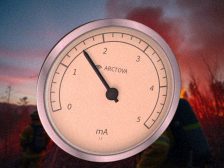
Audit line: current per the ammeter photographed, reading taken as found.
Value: 1.5 mA
